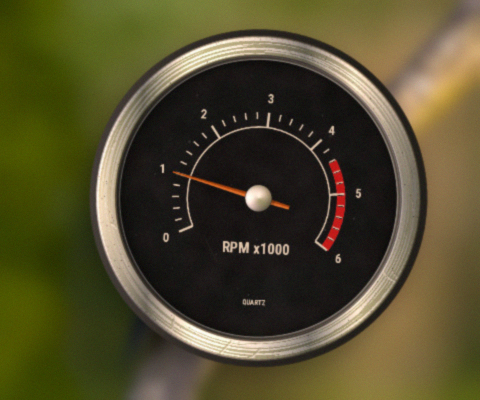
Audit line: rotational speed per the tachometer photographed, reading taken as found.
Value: 1000 rpm
